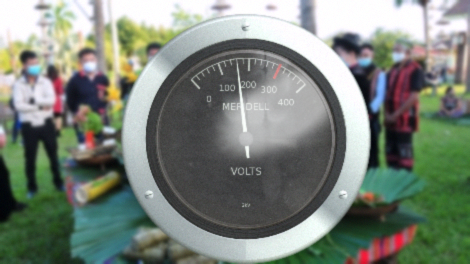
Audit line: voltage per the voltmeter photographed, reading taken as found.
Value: 160 V
